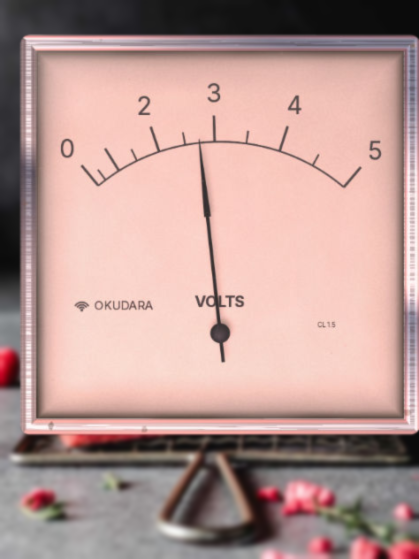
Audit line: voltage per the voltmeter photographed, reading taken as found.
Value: 2.75 V
